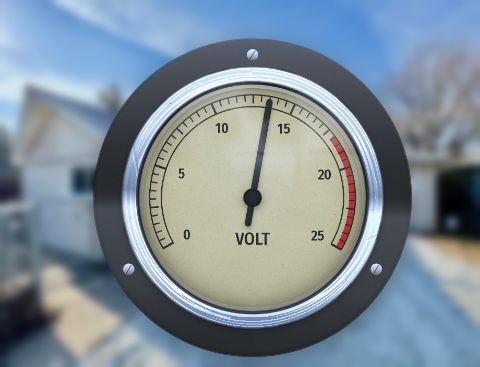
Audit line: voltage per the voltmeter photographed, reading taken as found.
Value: 13.5 V
